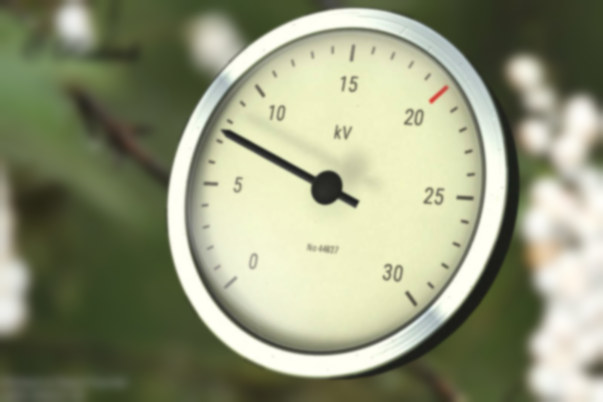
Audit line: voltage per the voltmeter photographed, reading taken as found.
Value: 7.5 kV
